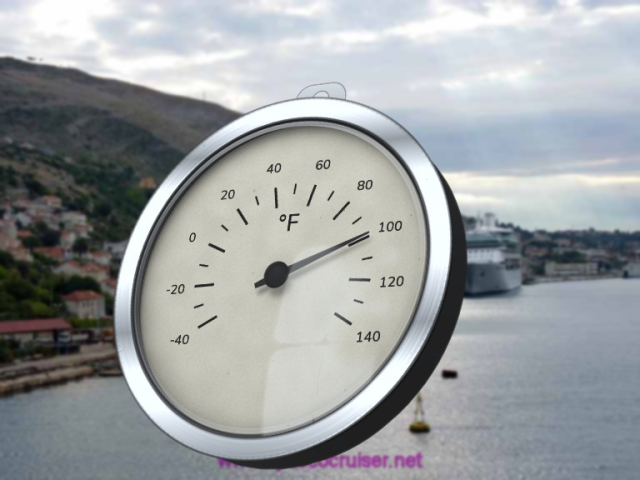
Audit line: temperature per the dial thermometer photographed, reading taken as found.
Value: 100 °F
